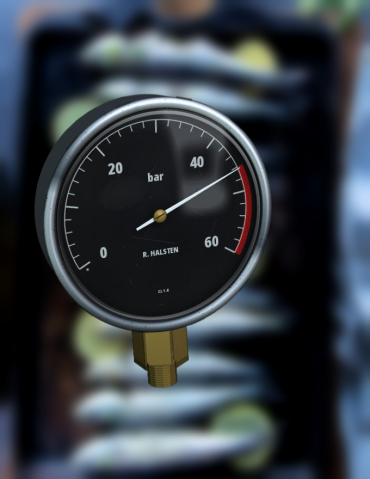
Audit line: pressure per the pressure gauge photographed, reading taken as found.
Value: 46 bar
